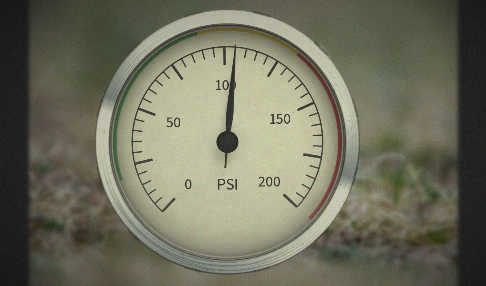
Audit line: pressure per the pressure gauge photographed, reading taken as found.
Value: 105 psi
